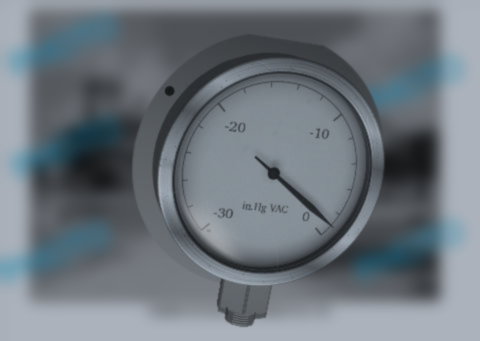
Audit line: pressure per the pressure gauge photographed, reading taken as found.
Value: -1 inHg
